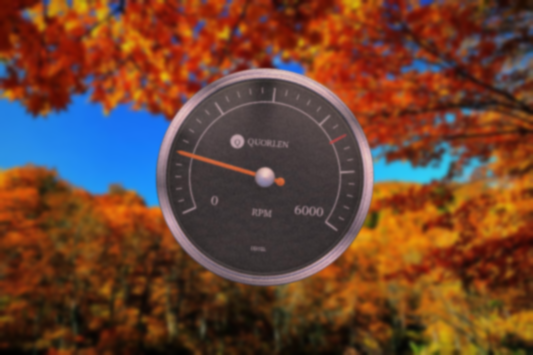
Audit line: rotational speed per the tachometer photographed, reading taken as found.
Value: 1000 rpm
